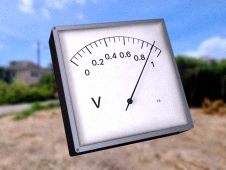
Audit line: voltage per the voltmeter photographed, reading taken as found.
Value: 0.9 V
